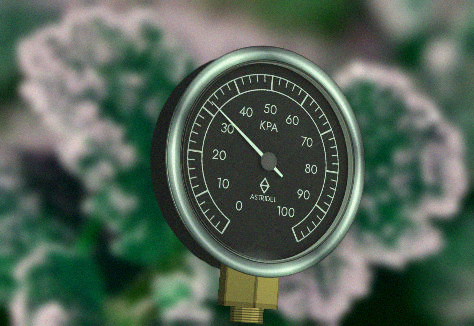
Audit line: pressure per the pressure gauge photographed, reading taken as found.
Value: 32 kPa
